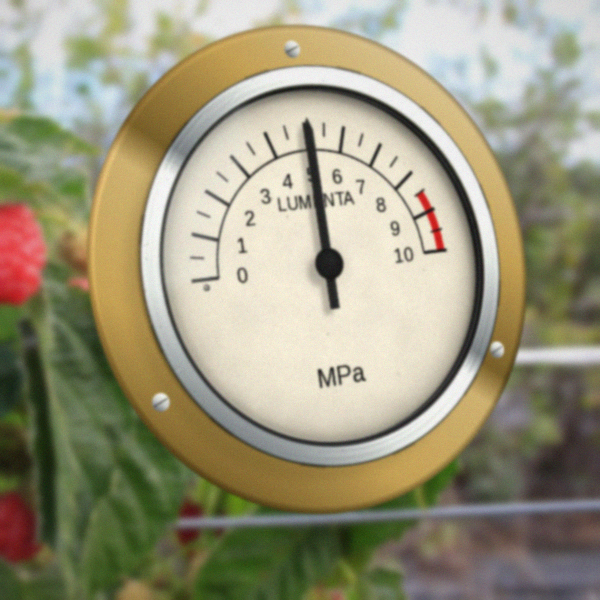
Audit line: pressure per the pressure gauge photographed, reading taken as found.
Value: 5 MPa
